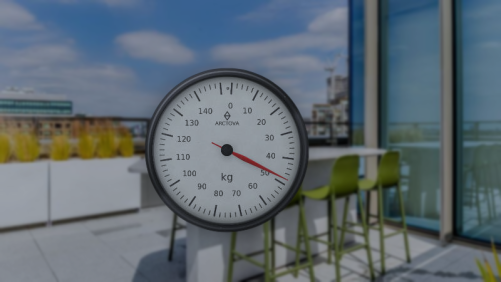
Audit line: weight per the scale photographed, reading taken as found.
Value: 48 kg
